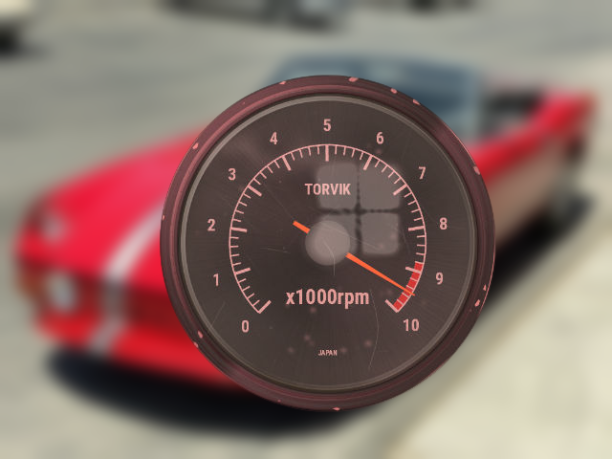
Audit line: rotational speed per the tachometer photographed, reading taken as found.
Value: 9500 rpm
